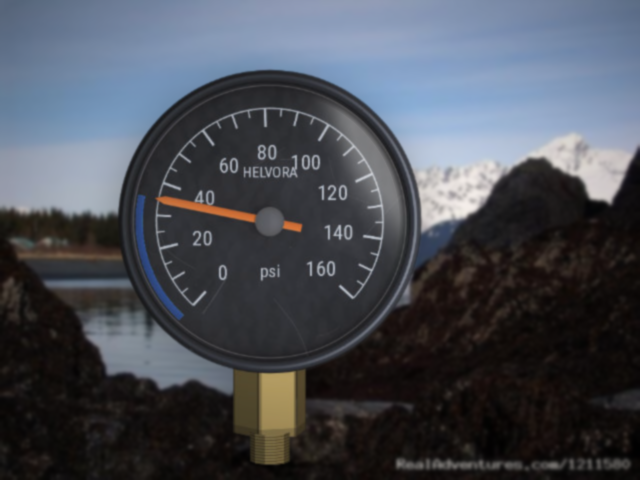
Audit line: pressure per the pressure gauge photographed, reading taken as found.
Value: 35 psi
